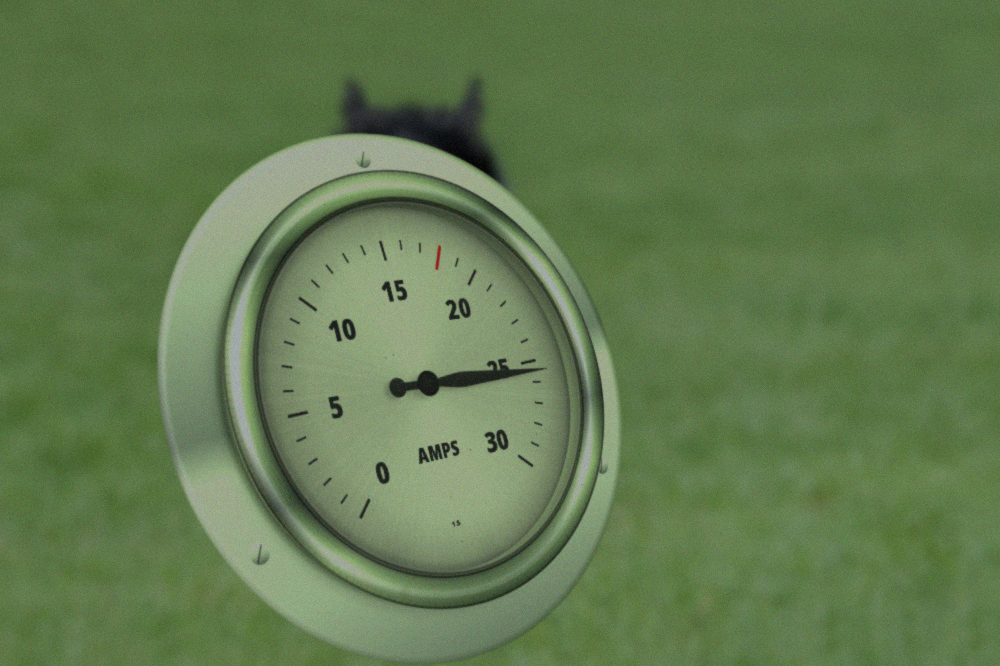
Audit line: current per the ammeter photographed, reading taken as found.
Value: 25.5 A
